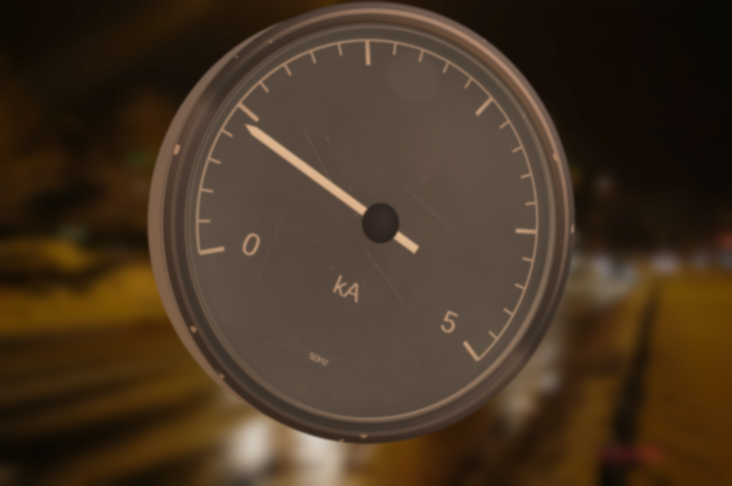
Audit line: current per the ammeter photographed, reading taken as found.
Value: 0.9 kA
